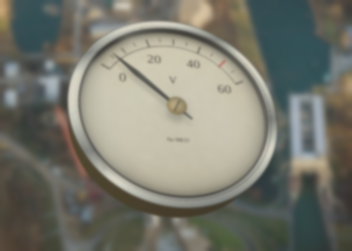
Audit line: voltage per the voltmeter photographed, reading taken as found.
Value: 5 V
